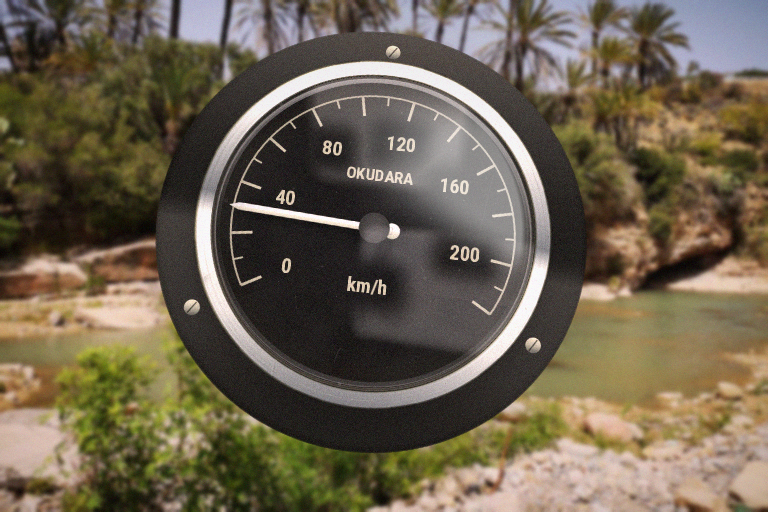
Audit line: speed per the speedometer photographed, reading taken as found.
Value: 30 km/h
